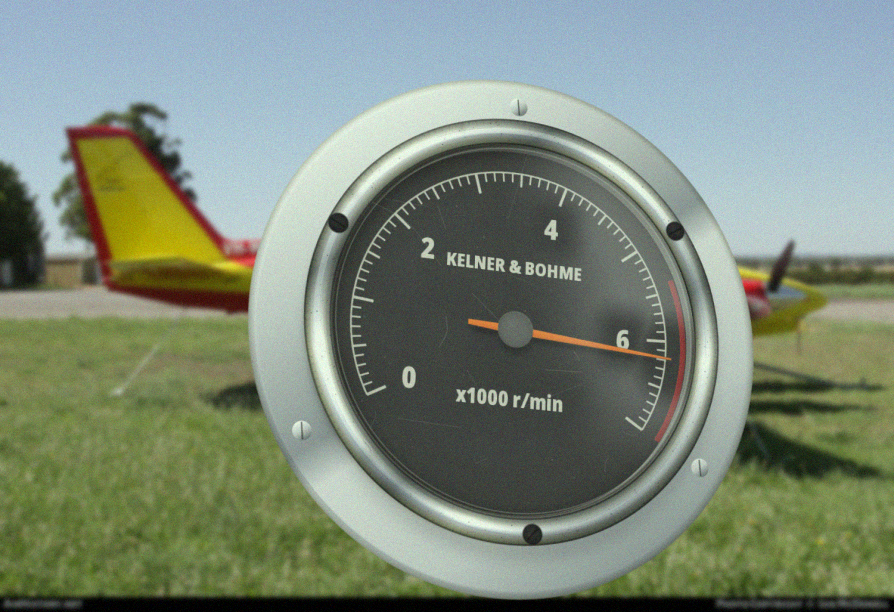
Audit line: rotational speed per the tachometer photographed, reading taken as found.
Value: 6200 rpm
